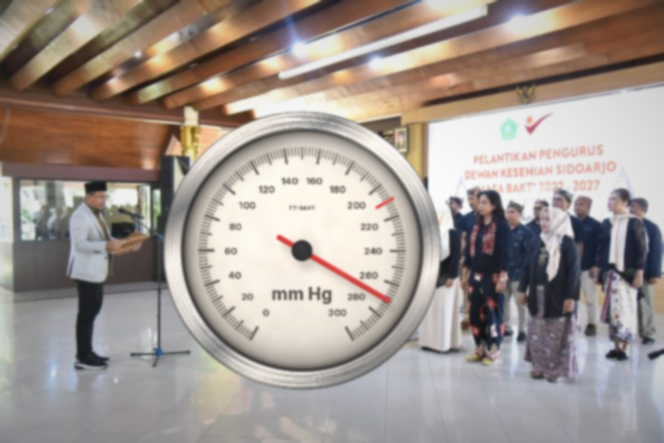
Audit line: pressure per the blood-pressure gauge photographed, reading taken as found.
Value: 270 mmHg
